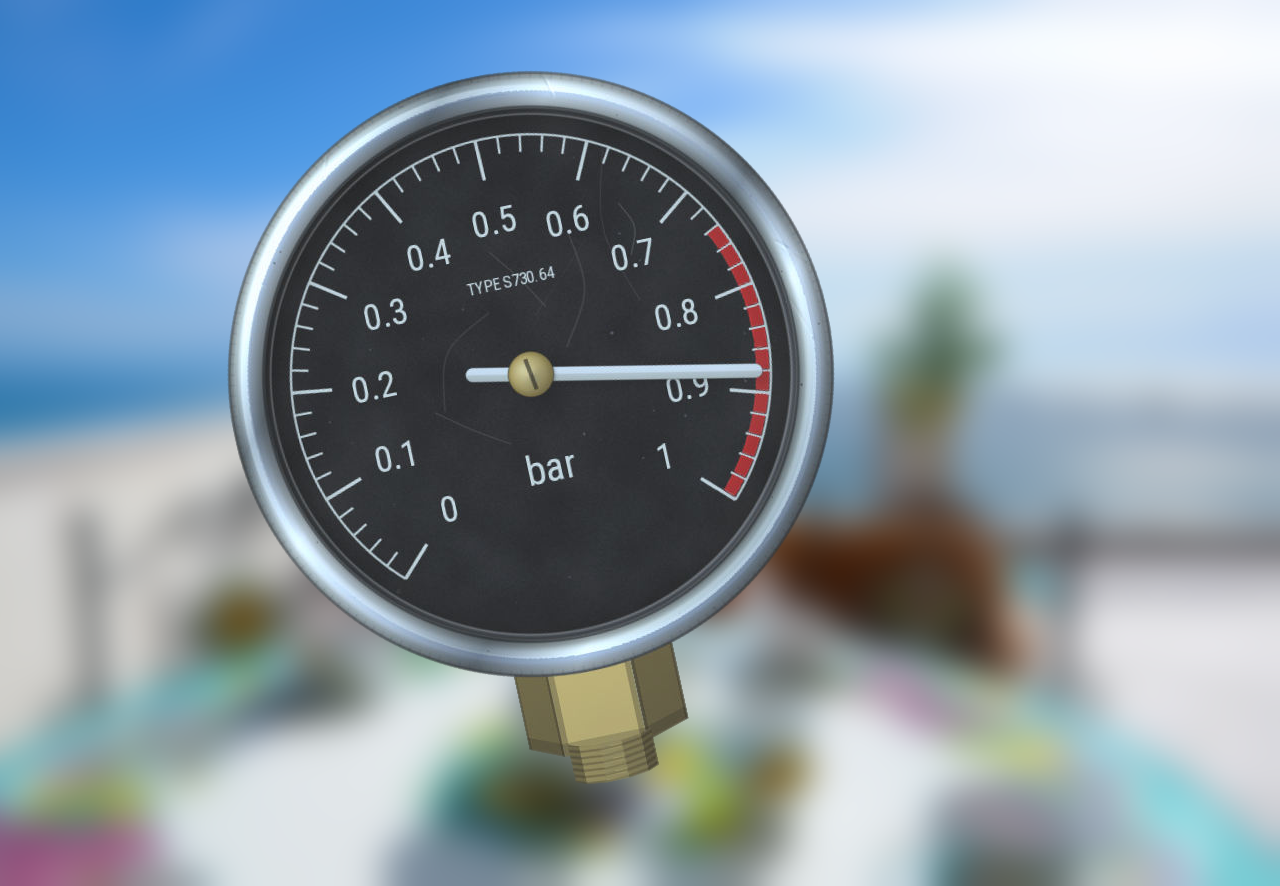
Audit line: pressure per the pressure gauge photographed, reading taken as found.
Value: 0.88 bar
